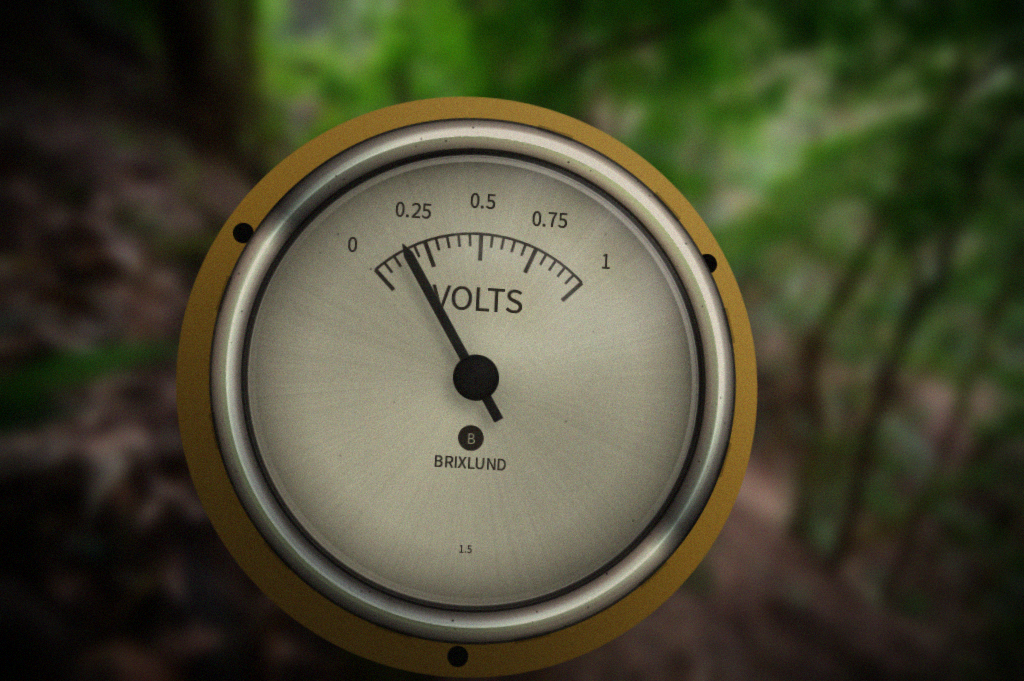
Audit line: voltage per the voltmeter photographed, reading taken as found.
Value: 0.15 V
